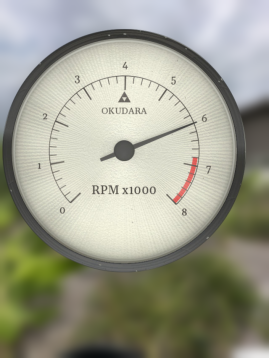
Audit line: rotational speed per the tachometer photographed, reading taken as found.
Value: 6000 rpm
